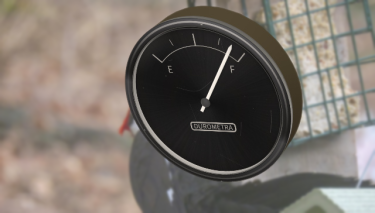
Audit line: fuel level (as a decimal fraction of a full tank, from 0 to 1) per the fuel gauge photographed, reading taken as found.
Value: 0.875
